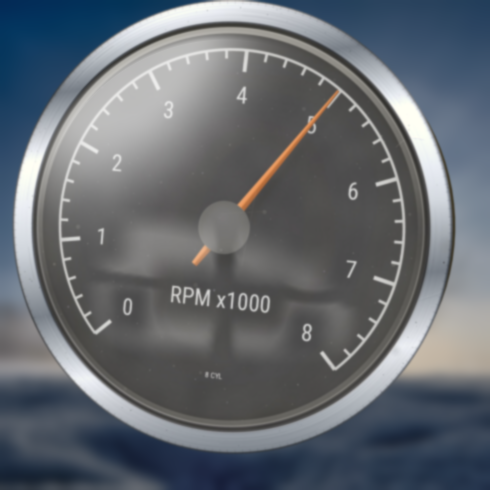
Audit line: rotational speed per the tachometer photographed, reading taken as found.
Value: 5000 rpm
